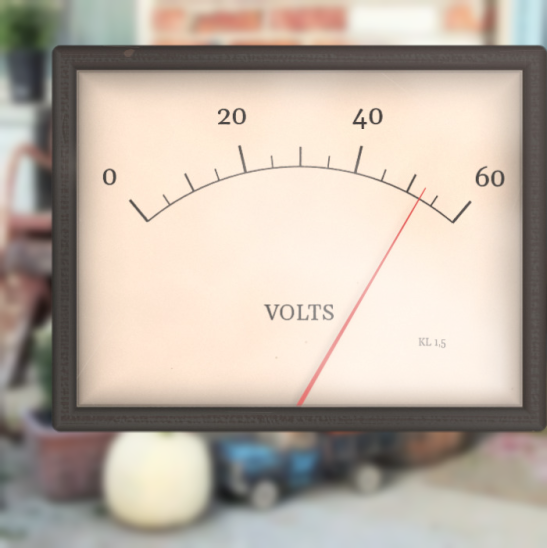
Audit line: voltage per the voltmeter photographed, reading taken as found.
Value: 52.5 V
